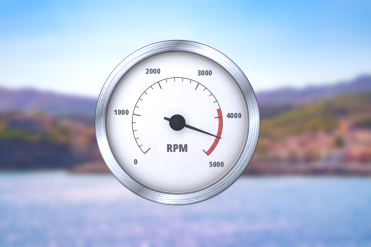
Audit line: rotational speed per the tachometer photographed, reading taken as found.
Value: 4500 rpm
